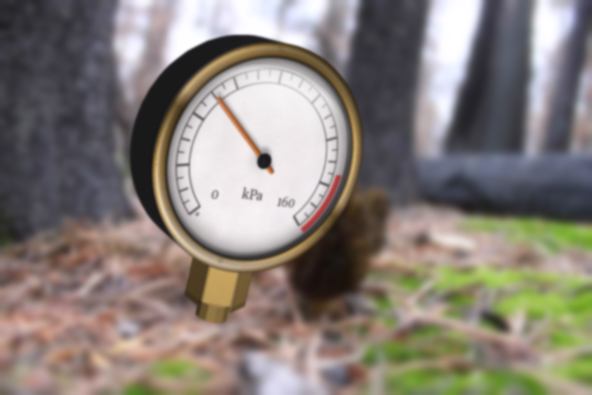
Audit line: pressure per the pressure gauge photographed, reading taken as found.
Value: 50 kPa
